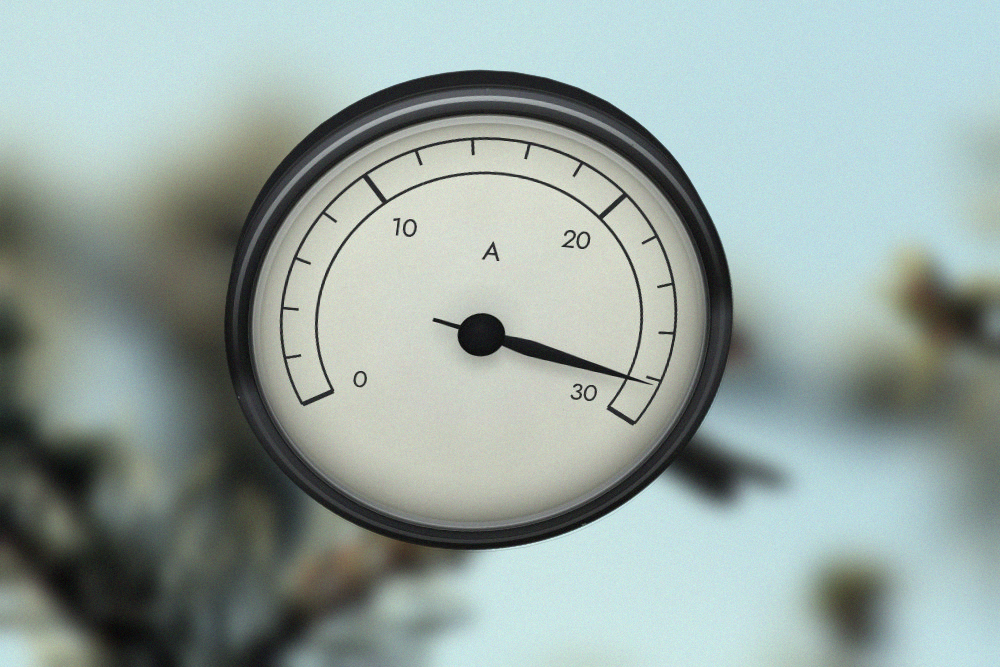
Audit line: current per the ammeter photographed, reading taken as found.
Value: 28 A
